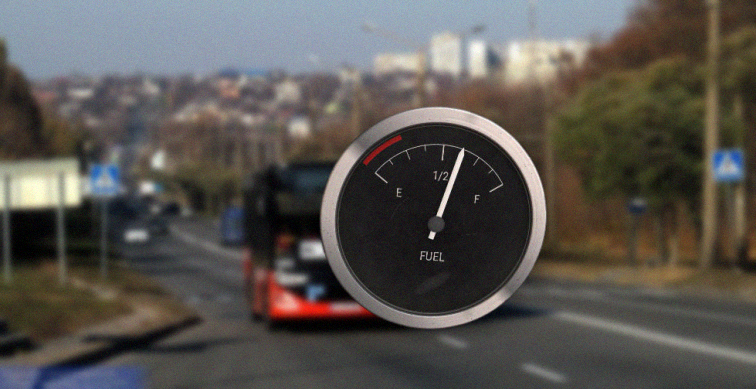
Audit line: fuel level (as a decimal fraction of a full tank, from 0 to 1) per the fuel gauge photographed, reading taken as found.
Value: 0.625
